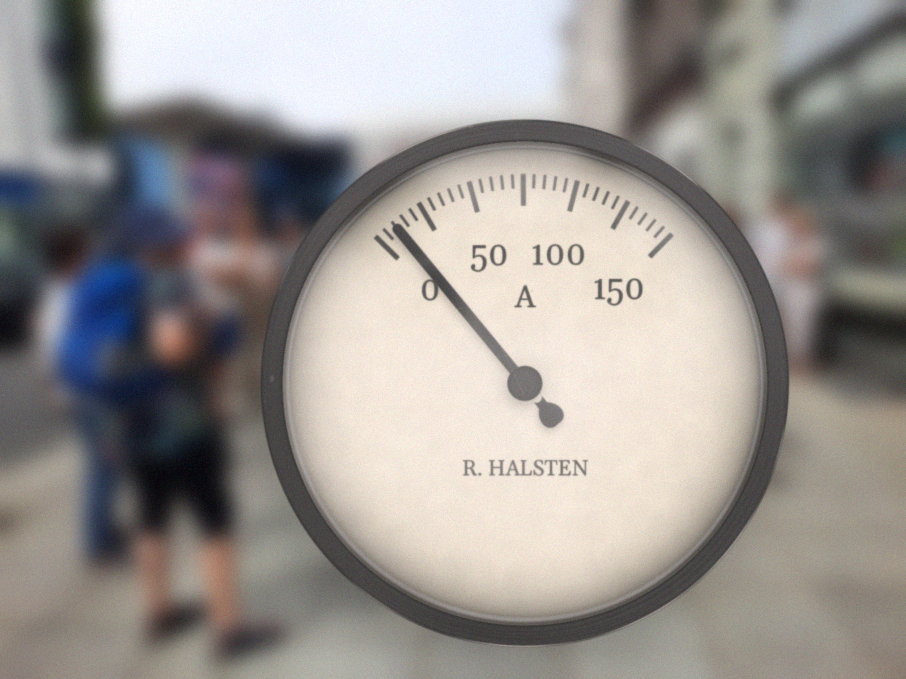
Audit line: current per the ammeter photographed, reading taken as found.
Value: 10 A
